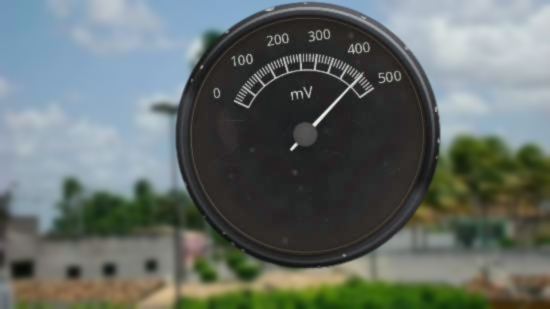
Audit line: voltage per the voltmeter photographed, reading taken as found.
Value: 450 mV
